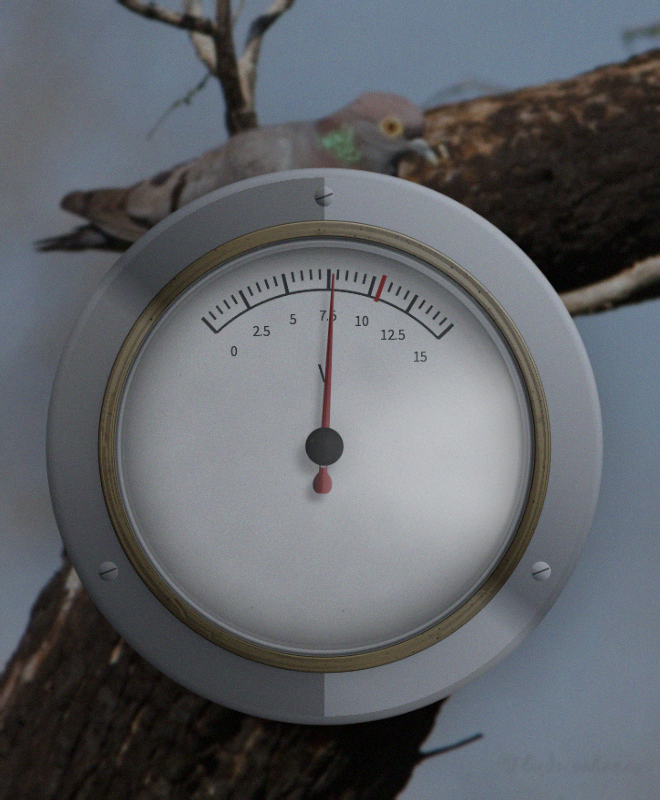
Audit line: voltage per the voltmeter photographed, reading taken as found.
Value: 7.75 V
